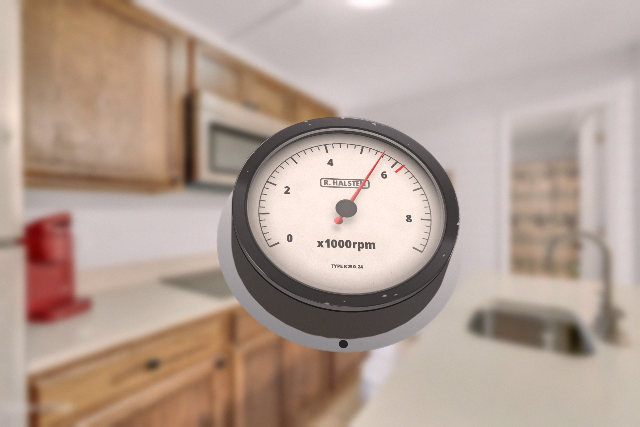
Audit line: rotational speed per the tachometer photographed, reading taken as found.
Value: 5600 rpm
